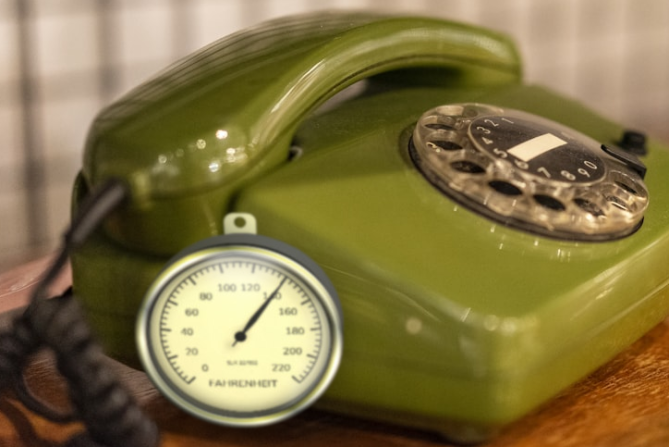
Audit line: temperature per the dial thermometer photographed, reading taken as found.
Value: 140 °F
